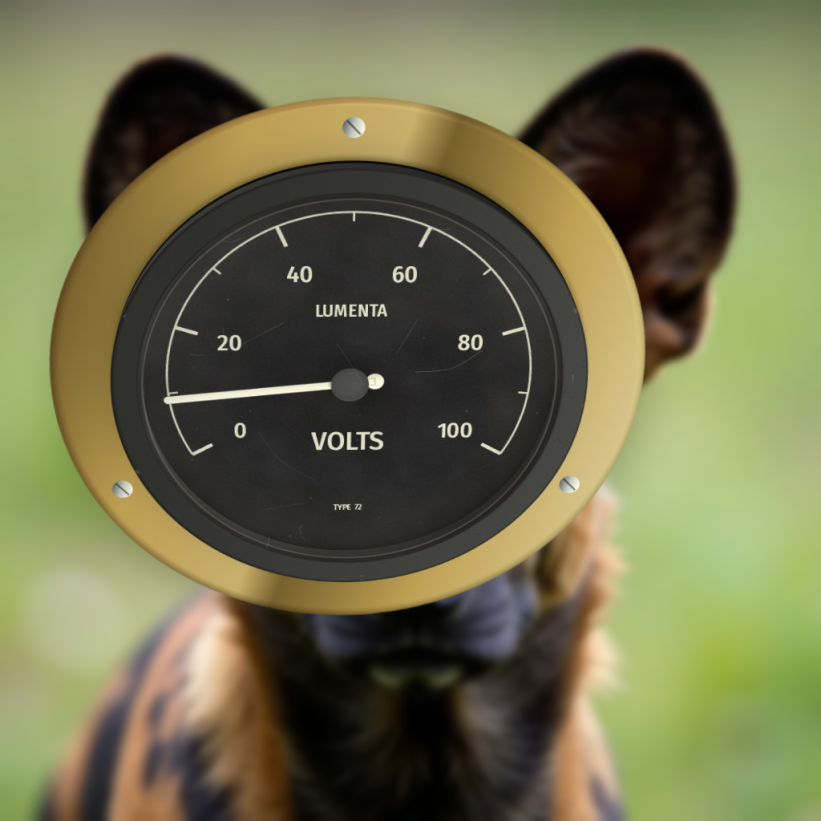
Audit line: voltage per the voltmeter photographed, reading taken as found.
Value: 10 V
